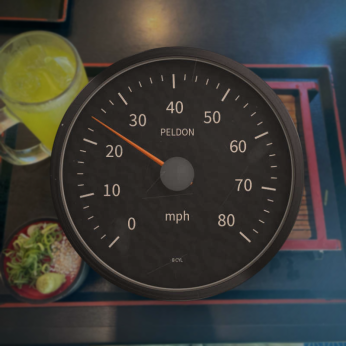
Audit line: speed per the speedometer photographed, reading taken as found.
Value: 24 mph
